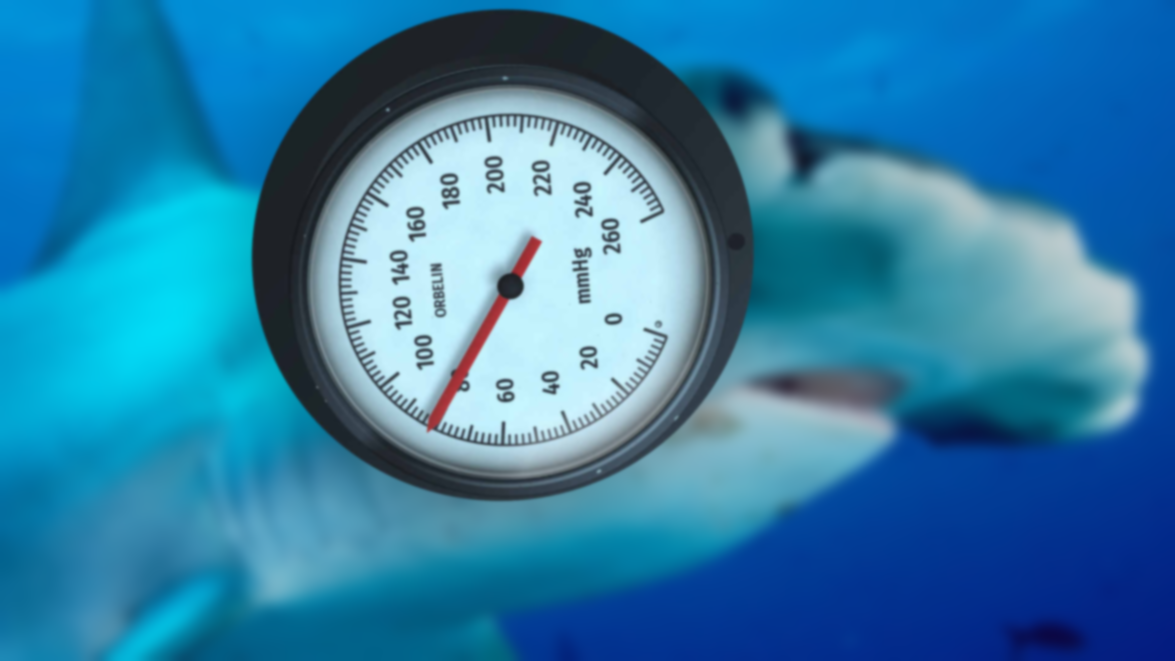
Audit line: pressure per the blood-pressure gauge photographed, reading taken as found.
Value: 82 mmHg
